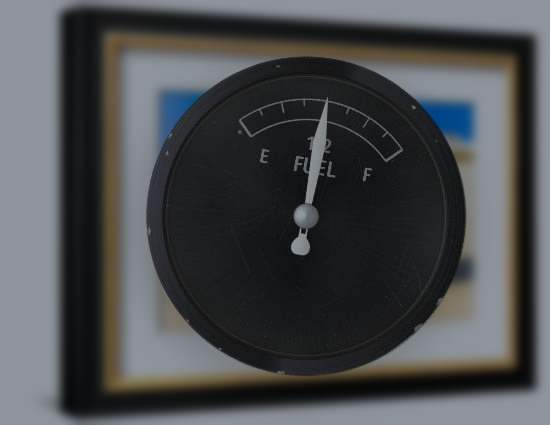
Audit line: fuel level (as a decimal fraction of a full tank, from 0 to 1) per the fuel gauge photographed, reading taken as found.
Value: 0.5
